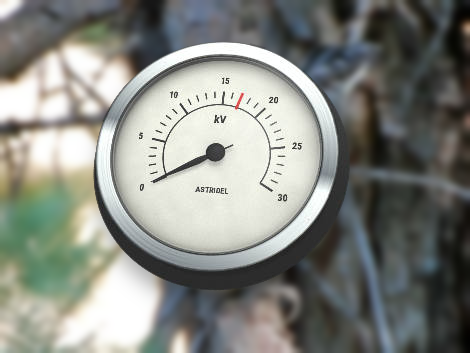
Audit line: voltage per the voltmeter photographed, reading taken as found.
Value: 0 kV
